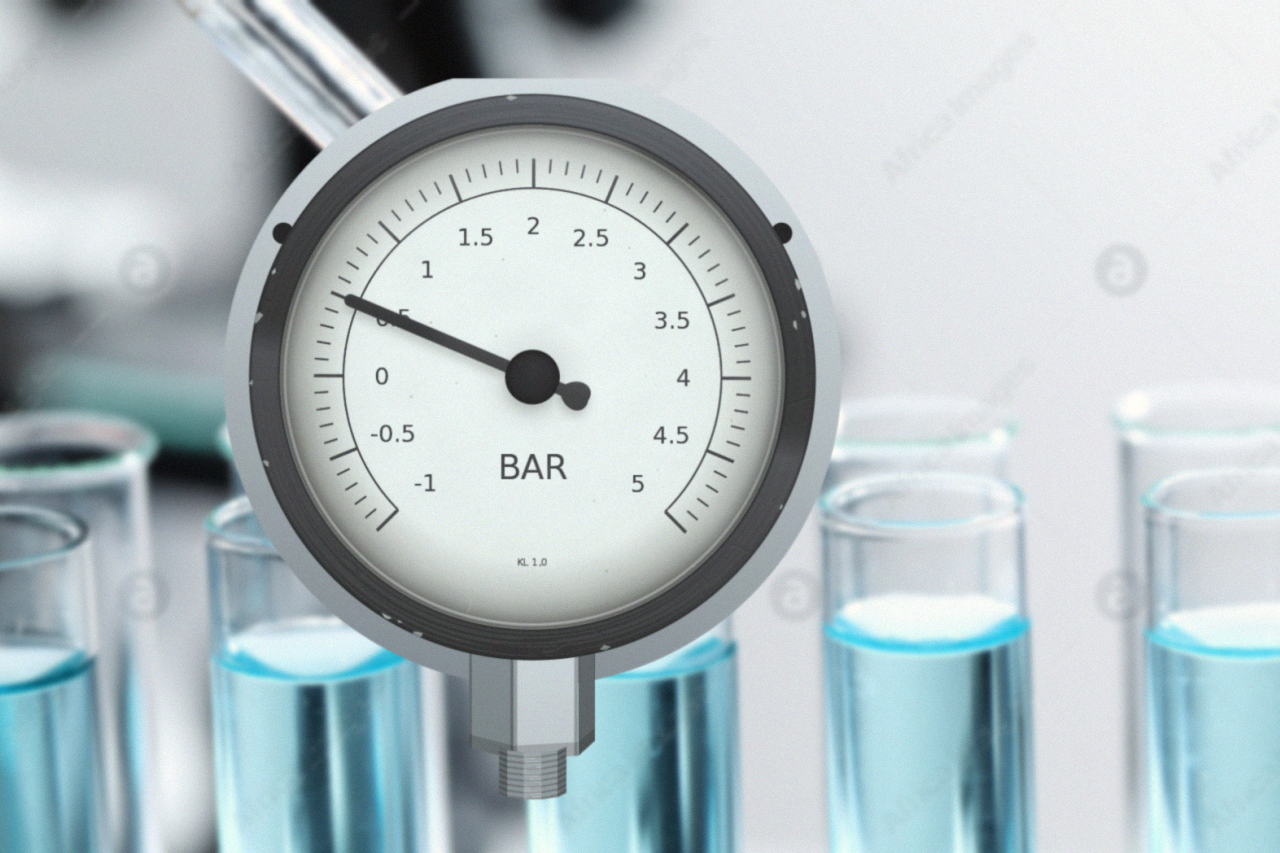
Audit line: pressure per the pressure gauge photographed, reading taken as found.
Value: 0.5 bar
